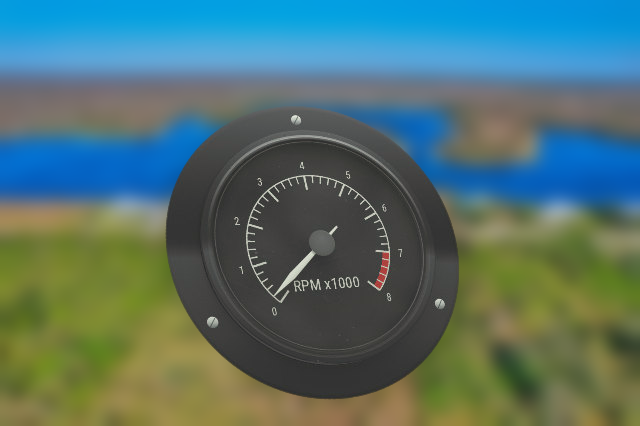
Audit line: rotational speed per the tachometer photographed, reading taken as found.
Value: 200 rpm
